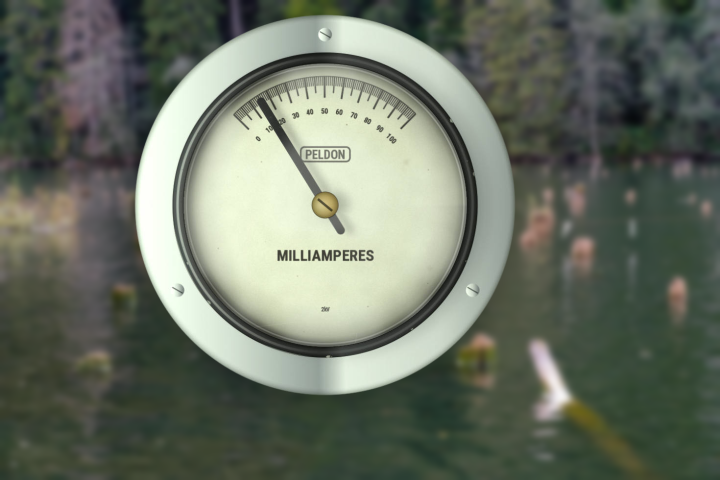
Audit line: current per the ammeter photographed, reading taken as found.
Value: 15 mA
